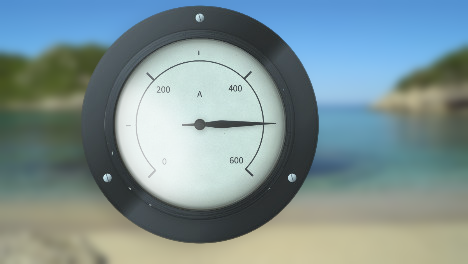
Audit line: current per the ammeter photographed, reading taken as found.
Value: 500 A
